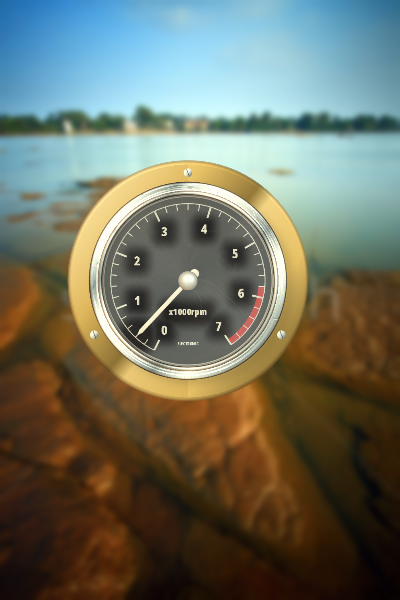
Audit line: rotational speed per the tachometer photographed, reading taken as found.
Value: 400 rpm
